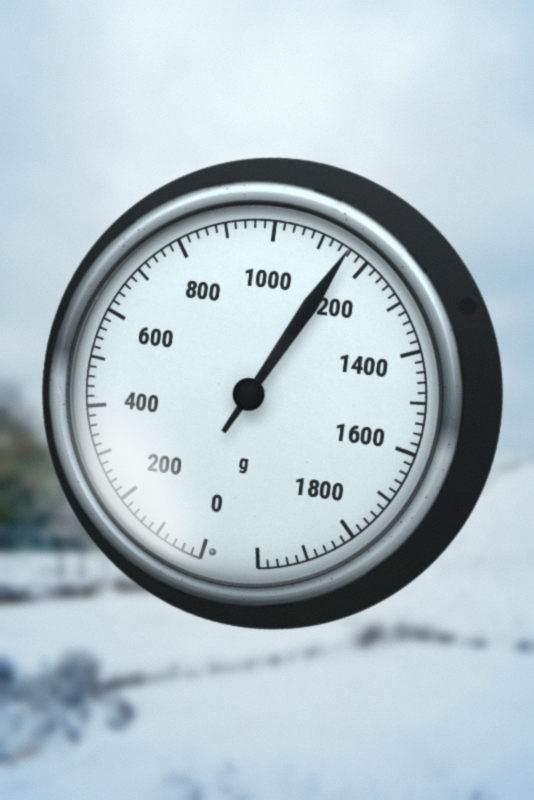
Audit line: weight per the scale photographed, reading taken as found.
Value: 1160 g
